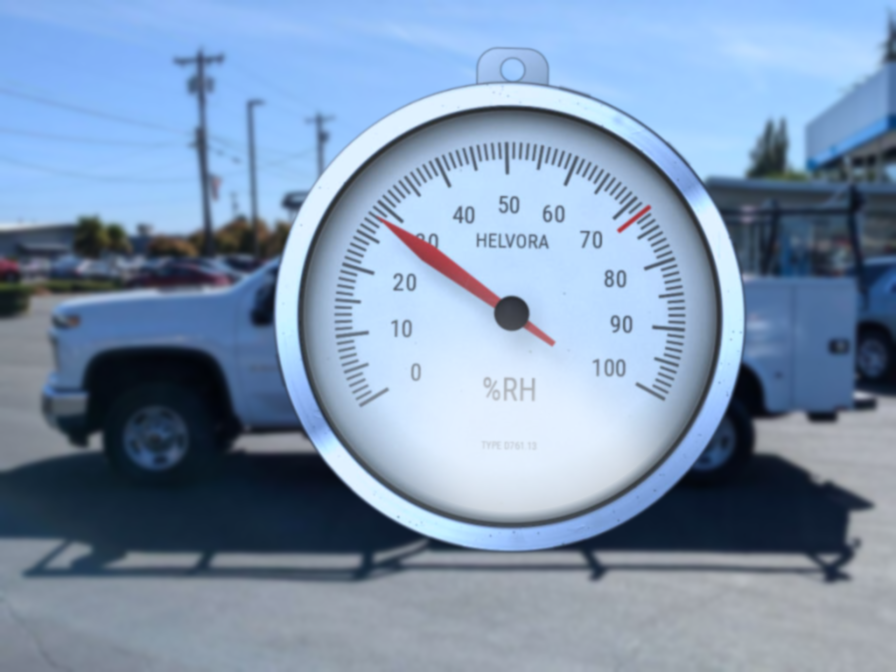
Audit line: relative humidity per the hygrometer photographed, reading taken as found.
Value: 28 %
